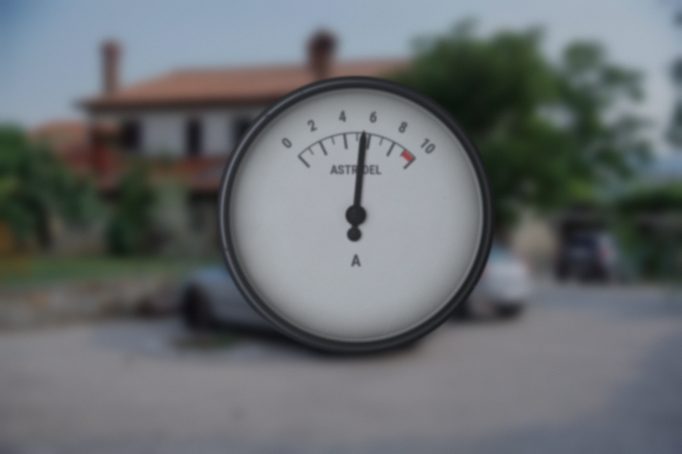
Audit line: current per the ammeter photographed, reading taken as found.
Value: 5.5 A
